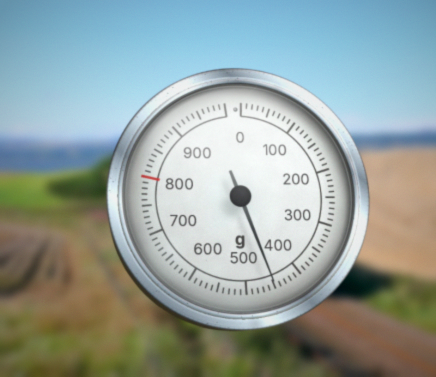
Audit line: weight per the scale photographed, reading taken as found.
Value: 450 g
